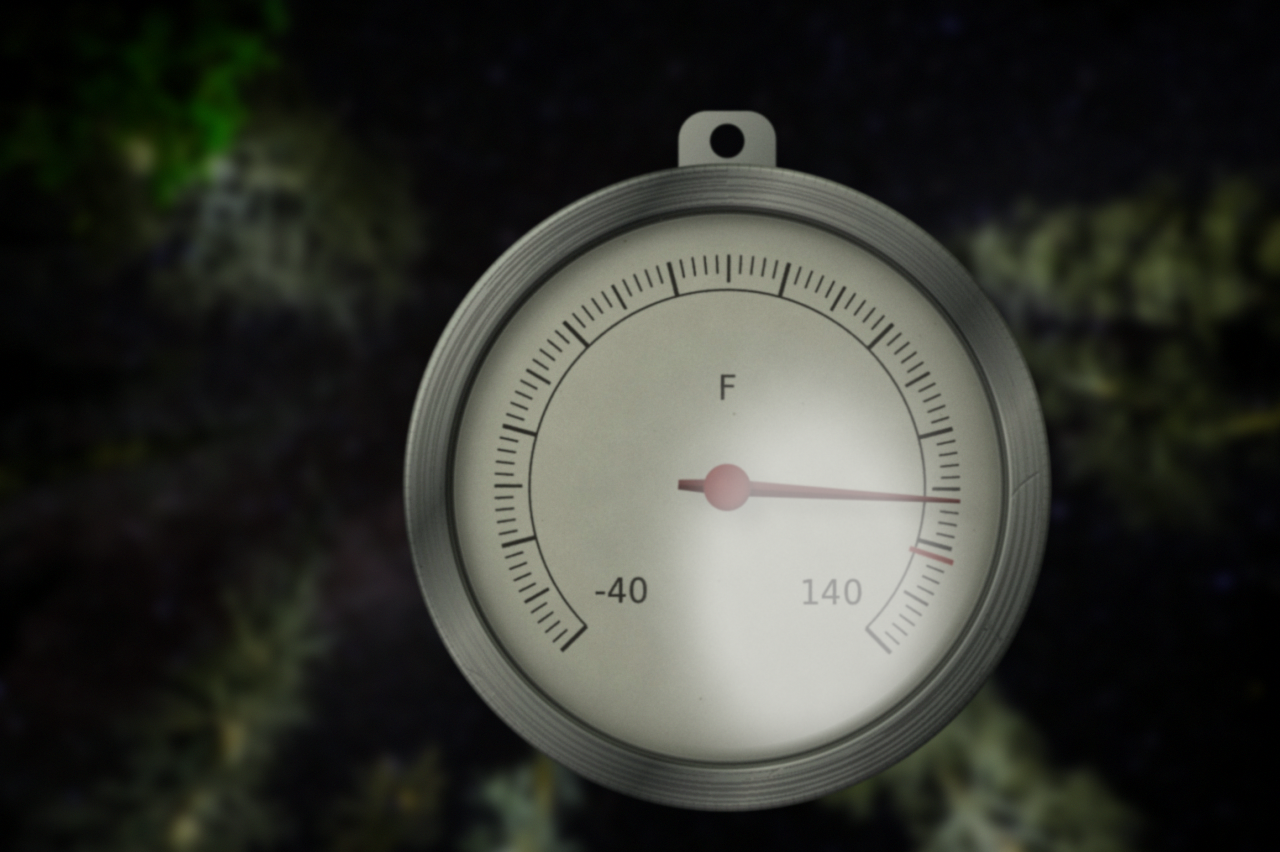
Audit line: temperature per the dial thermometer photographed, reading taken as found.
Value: 112 °F
